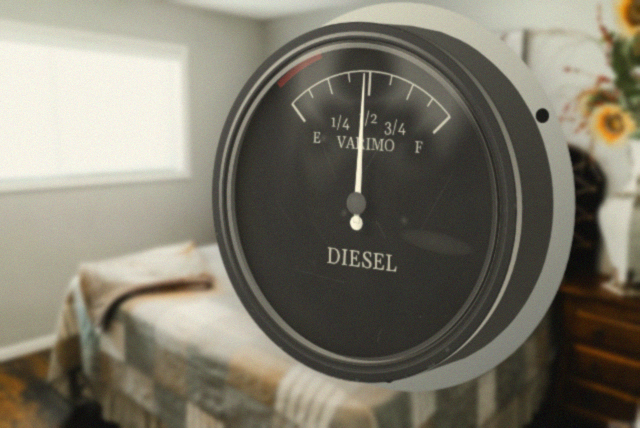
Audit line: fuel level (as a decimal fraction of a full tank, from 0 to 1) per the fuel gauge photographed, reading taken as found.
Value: 0.5
